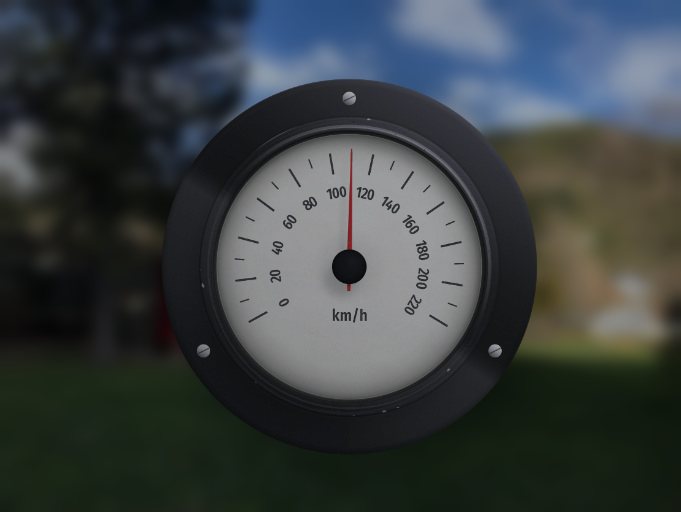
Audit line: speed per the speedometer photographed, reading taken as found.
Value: 110 km/h
